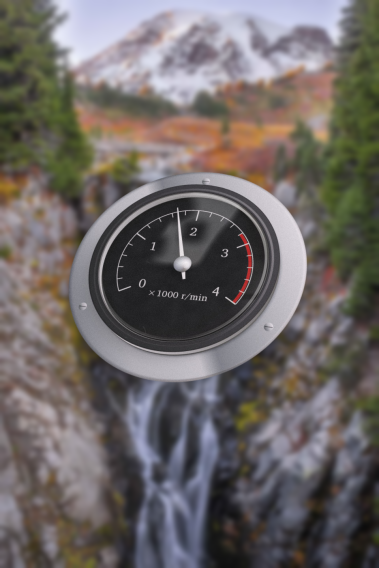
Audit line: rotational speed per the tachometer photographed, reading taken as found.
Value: 1700 rpm
